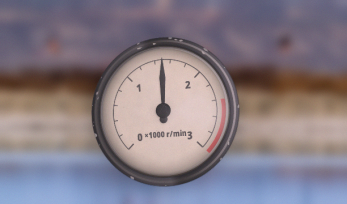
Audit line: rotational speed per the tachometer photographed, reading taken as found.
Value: 1500 rpm
